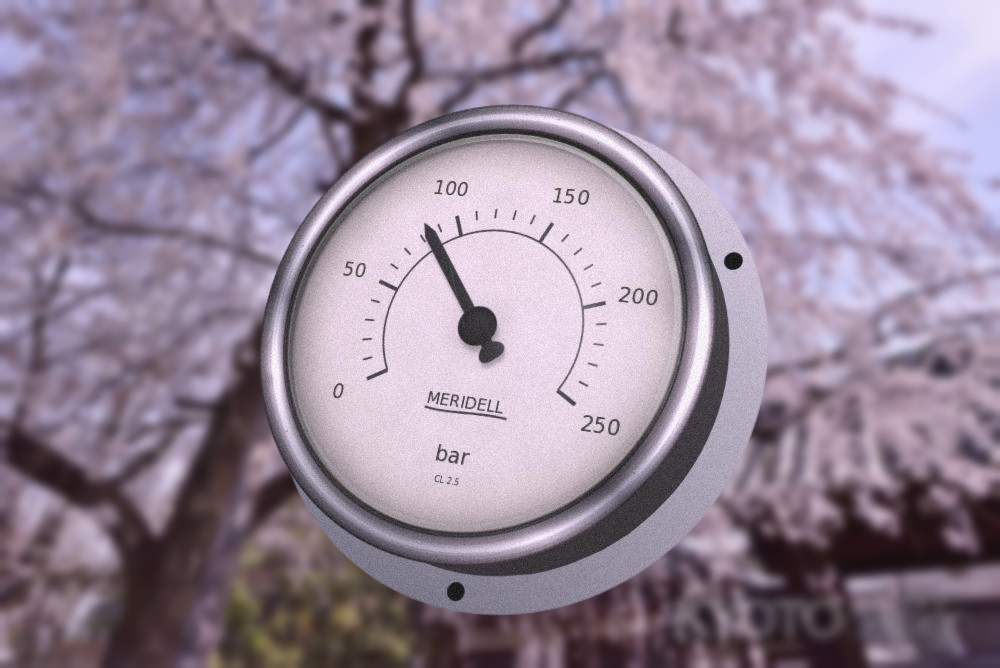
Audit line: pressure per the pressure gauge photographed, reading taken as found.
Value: 85 bar
